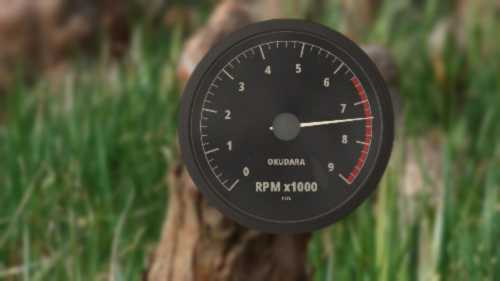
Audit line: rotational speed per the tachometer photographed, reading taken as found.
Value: 7400 rpm
